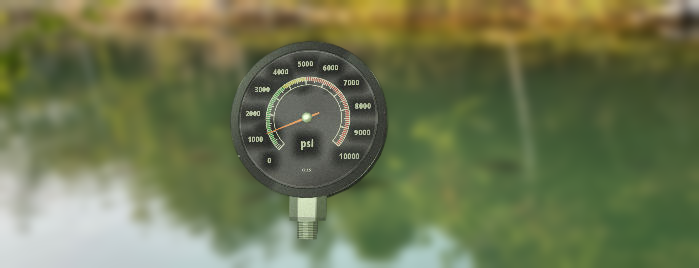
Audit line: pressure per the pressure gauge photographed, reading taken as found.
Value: 1000 psi
